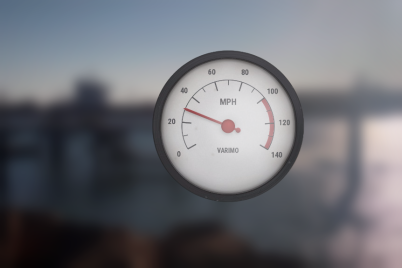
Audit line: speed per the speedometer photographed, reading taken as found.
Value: 30 mph
